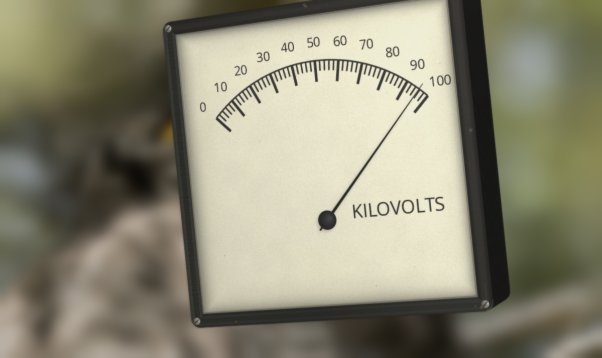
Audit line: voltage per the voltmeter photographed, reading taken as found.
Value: 96 kV
